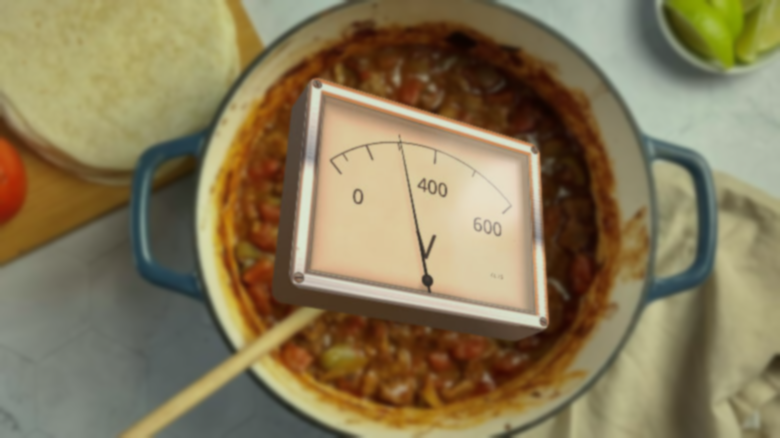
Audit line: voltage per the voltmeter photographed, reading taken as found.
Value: 300 V
